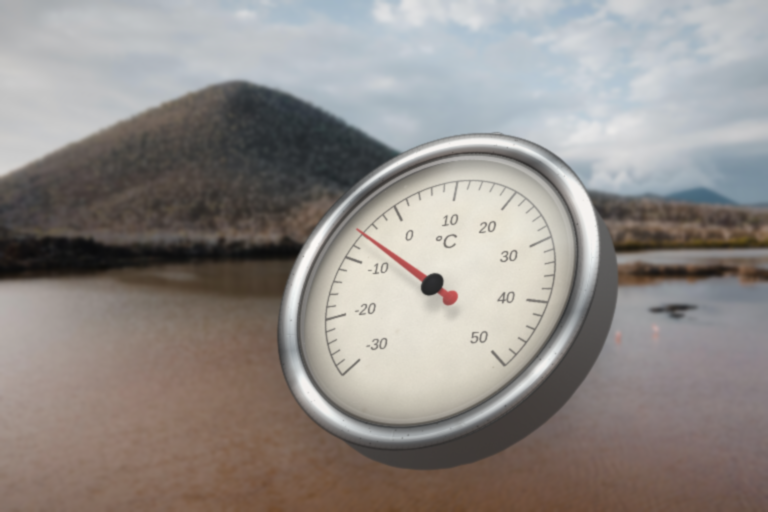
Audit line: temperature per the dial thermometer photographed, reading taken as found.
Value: -6 °C
